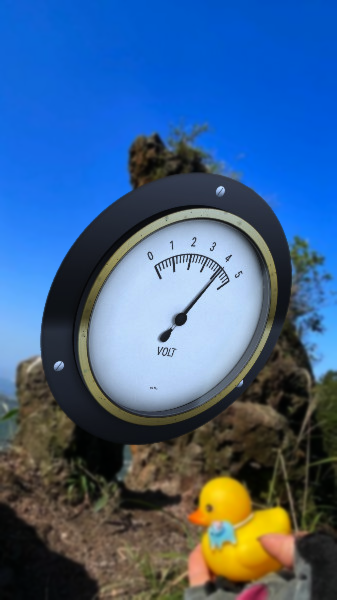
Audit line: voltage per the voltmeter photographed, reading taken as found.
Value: 4 V
